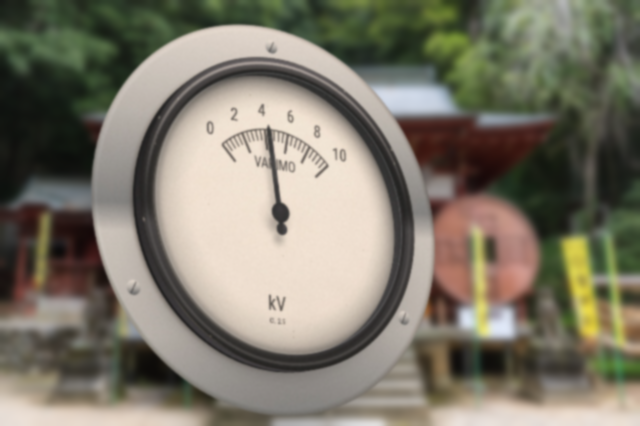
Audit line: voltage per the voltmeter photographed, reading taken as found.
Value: 4 kV
